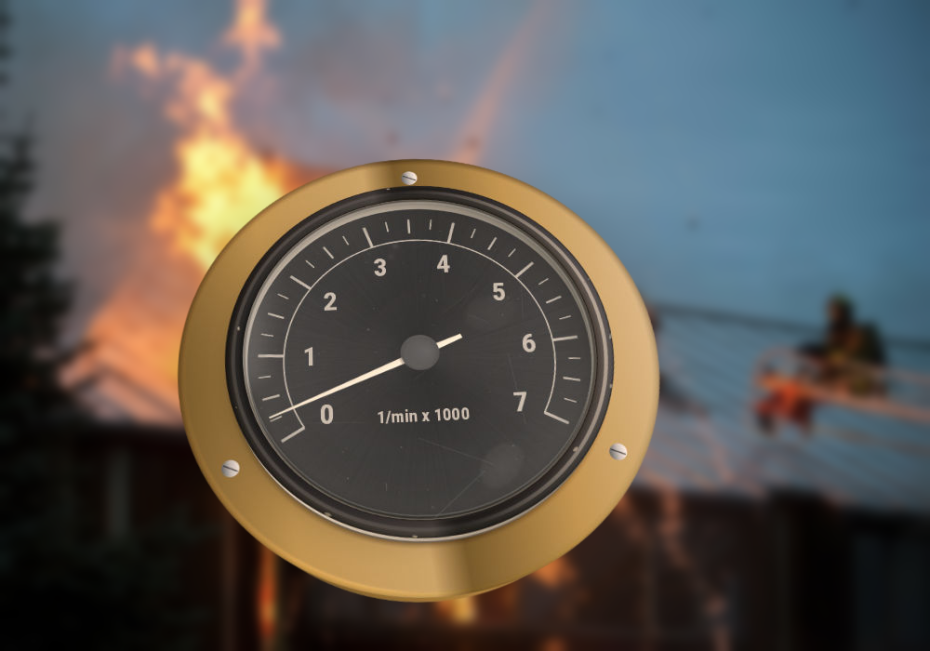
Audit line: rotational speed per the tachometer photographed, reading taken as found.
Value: 250 rpm
